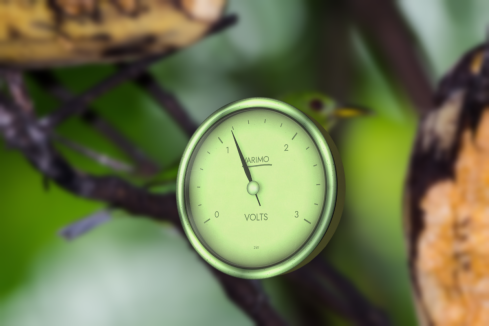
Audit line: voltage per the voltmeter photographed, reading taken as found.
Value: 1.2 V
